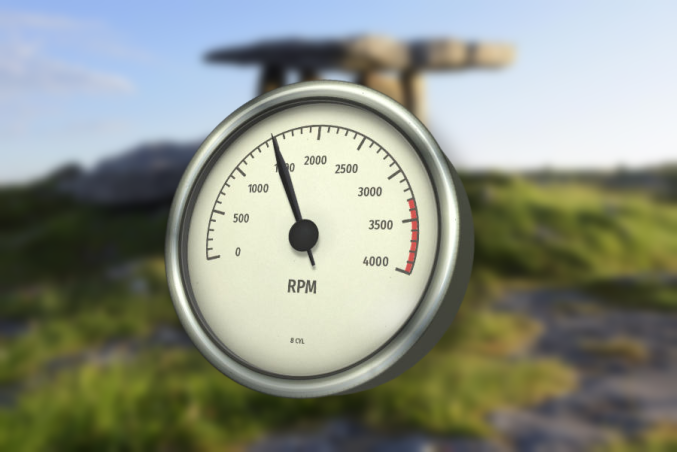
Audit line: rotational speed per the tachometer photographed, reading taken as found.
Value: 1500 rpm
